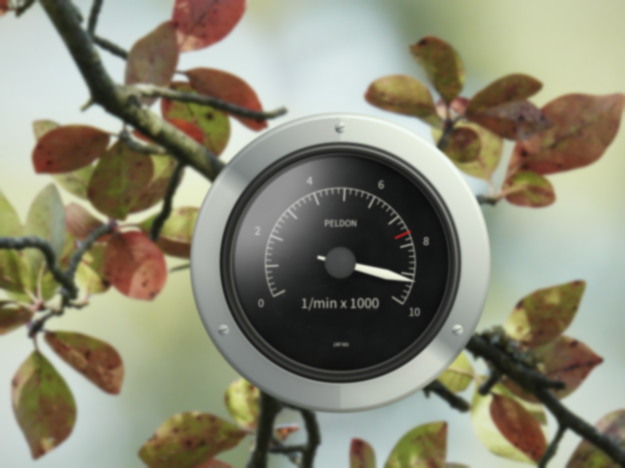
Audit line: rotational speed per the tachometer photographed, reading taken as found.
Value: 9200 rpm
